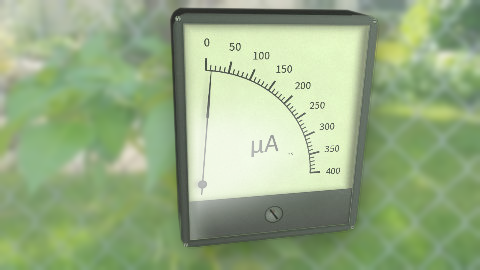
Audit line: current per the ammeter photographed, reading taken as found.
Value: 10 µA
